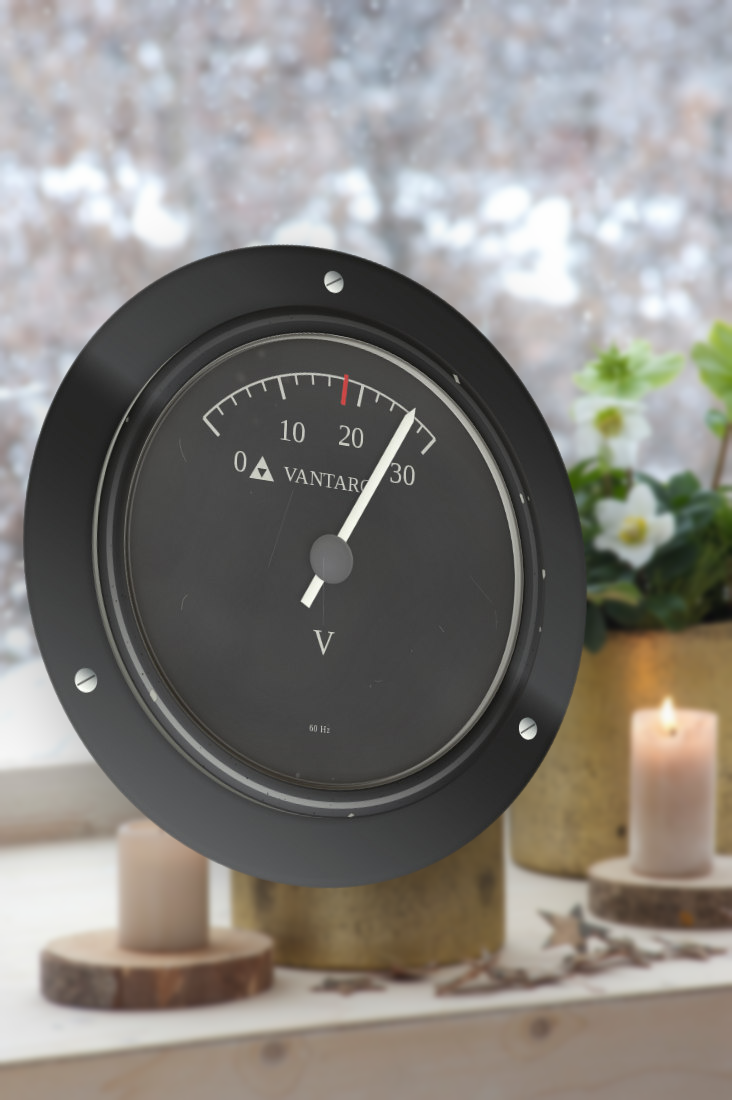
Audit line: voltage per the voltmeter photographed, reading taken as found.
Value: 26 V
